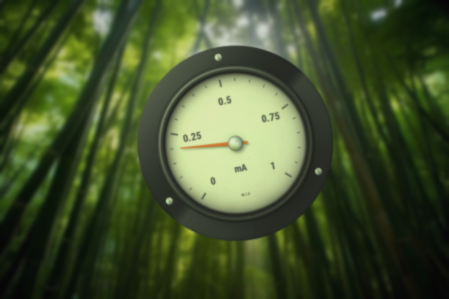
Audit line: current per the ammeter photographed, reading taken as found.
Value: 0.2 mA
